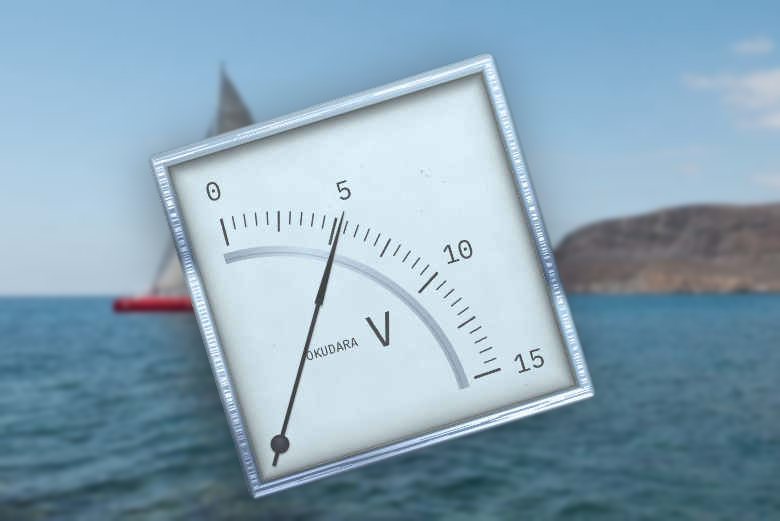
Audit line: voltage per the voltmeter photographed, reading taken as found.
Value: 5.25 V
